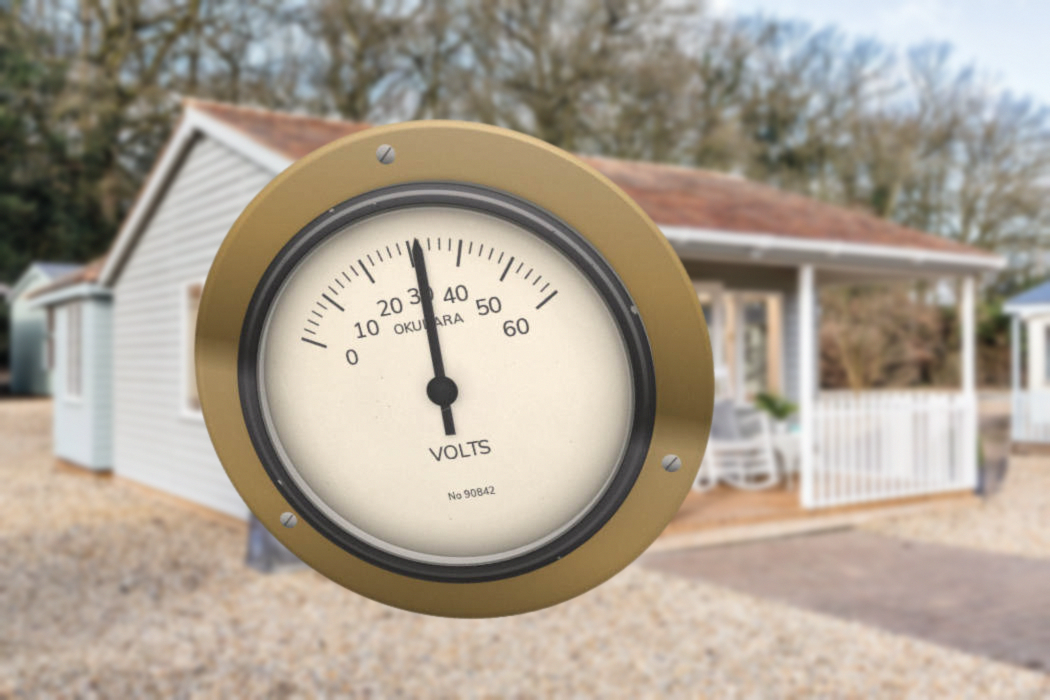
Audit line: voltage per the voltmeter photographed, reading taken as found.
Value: 32 V
